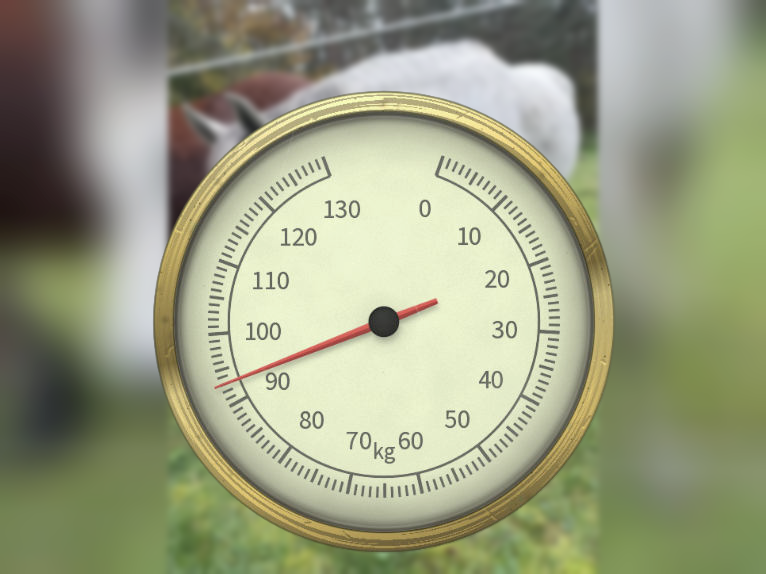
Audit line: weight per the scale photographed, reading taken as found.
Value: 93 kg
